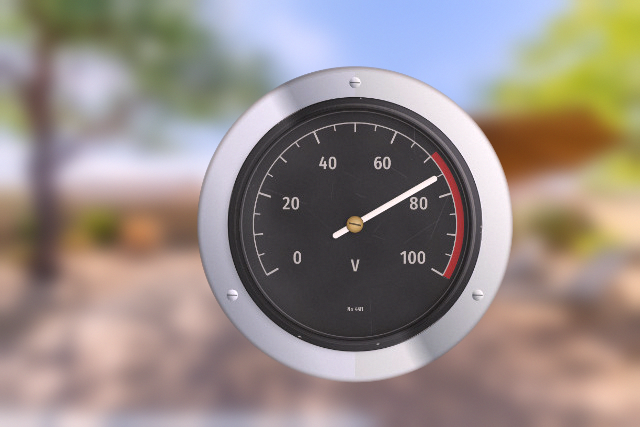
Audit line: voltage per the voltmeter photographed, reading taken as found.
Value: 75 V
